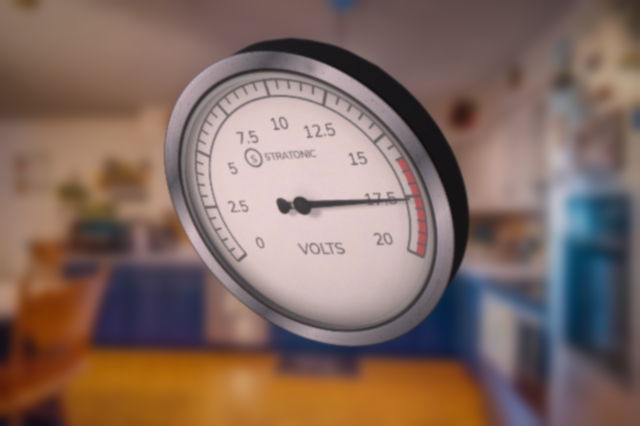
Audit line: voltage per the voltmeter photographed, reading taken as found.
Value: 17.5 V
